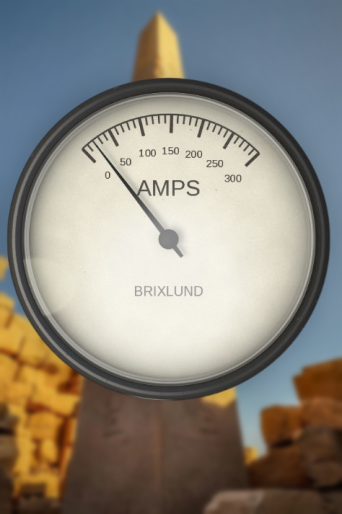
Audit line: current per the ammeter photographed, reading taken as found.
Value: 20 A
